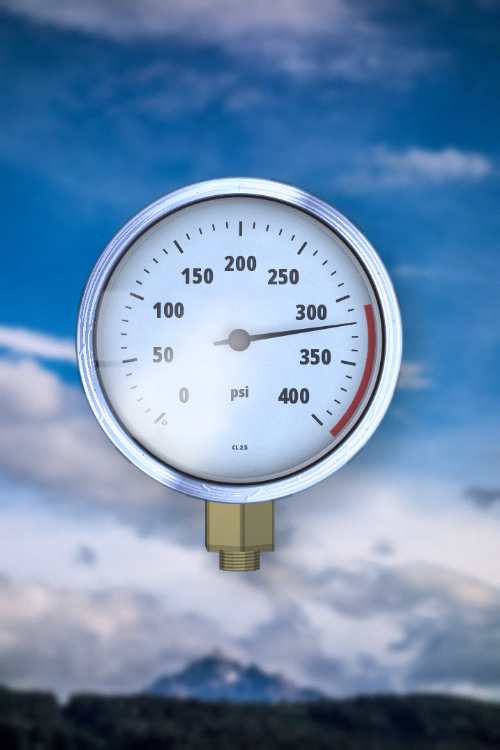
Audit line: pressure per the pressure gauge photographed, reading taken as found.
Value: 320 psi
